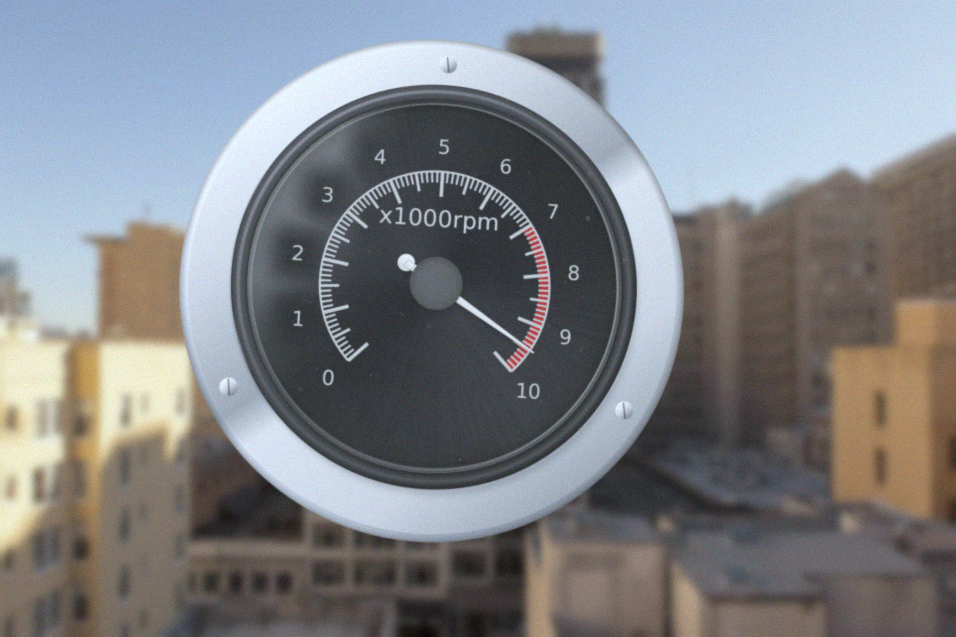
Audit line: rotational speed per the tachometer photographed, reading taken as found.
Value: 9500 rpm
